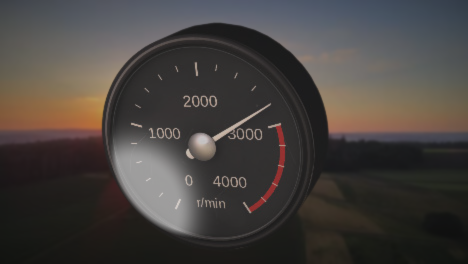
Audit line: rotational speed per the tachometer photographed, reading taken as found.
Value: 2800 rpm
